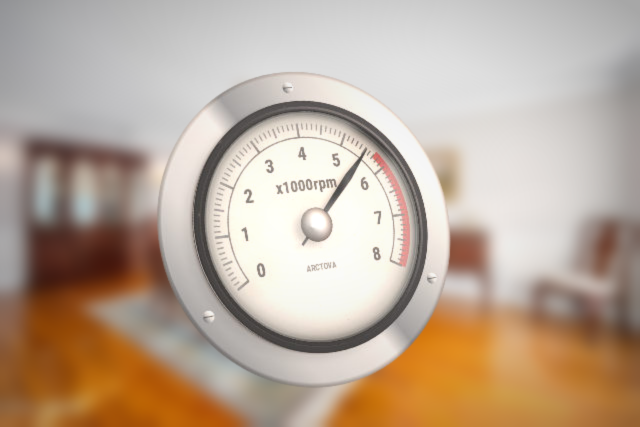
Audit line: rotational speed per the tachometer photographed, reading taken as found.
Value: 5500 rpm
